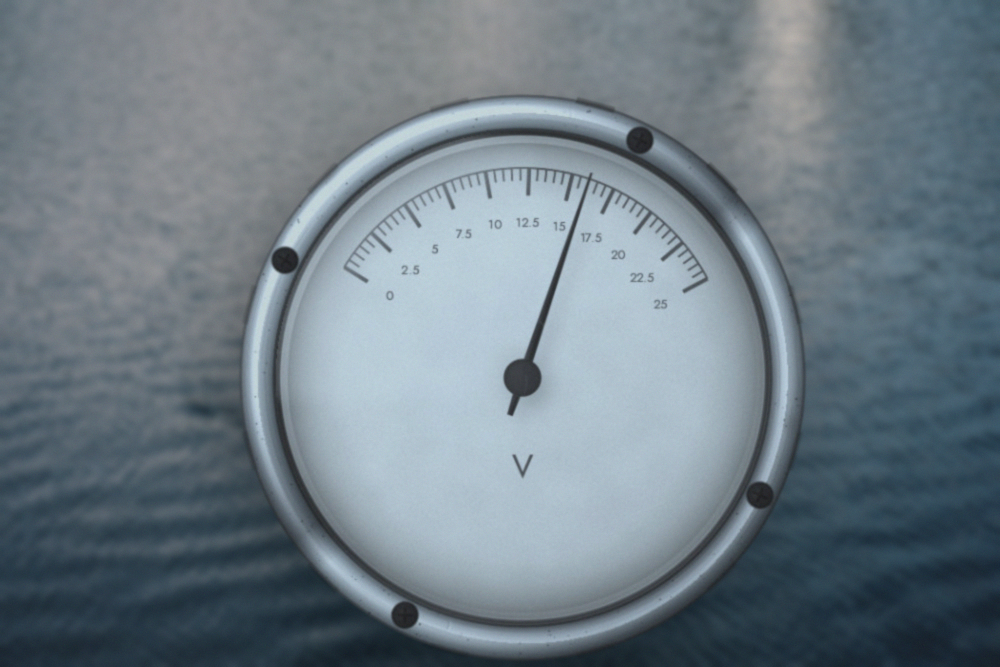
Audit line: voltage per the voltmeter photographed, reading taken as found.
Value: 16 V
